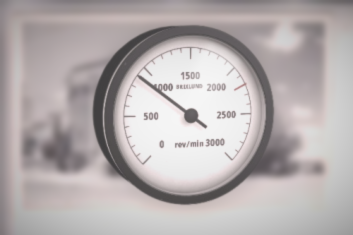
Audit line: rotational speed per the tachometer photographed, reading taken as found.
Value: 900 rpm
